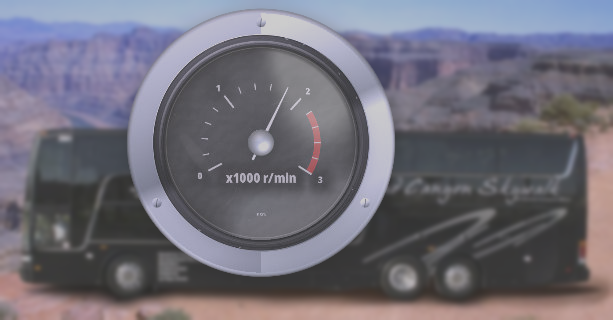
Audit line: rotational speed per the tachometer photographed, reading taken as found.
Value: 1800 rpm
